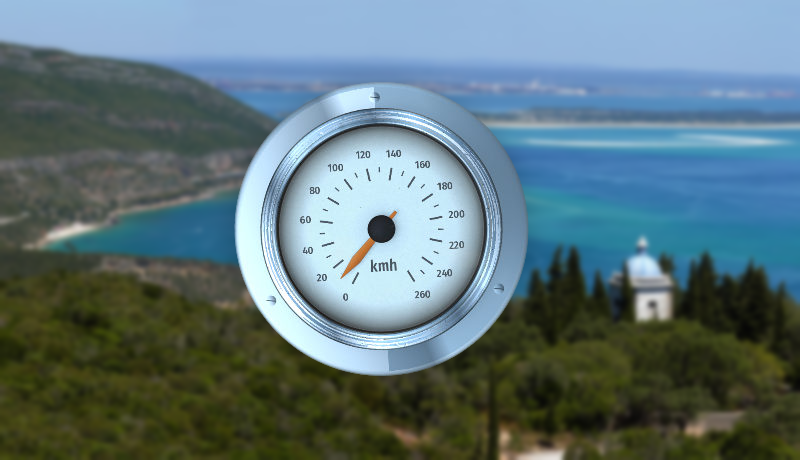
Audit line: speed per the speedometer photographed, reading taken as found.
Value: 10 km/h
